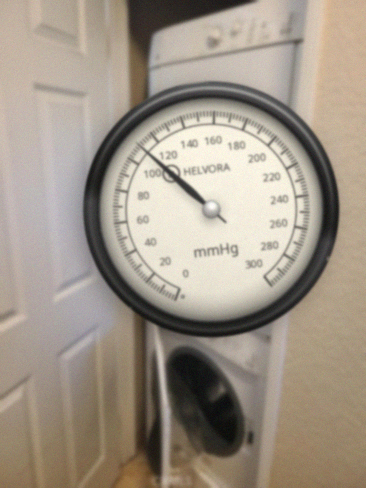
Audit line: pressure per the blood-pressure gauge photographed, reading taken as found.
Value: 110 mmHg
